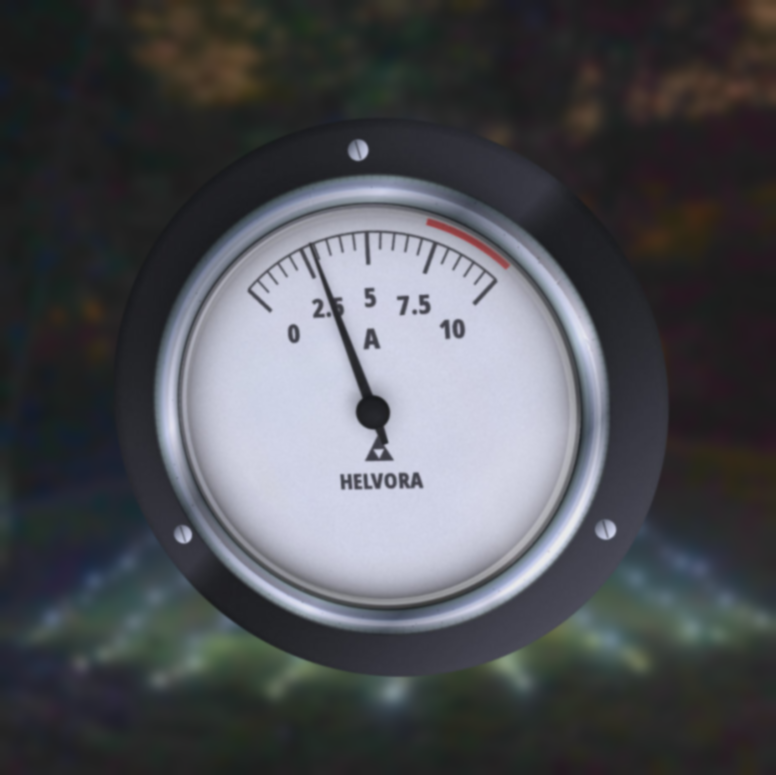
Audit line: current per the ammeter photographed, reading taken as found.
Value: 3 A
